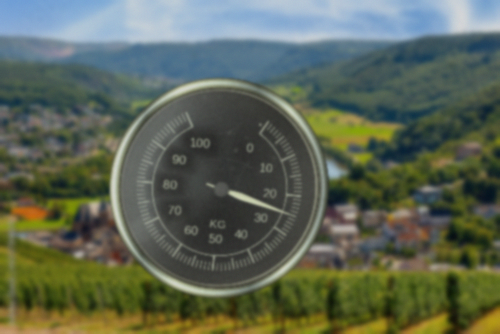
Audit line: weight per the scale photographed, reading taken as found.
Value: 25 kg
